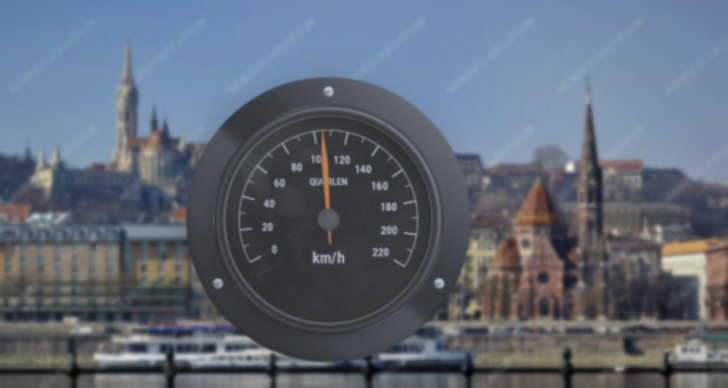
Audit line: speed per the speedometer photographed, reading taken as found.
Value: 105 km/h
